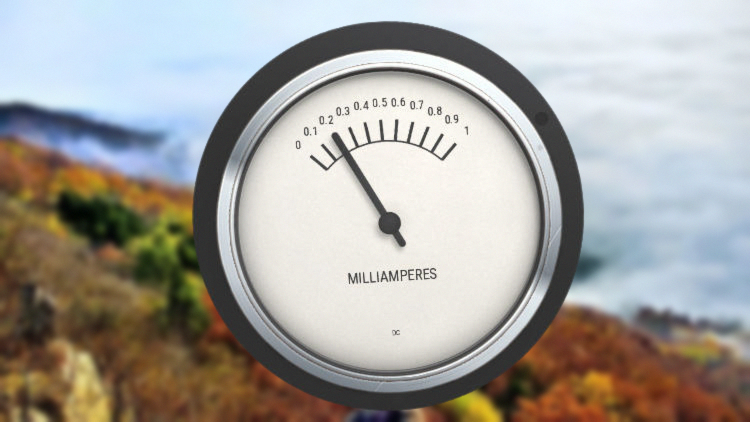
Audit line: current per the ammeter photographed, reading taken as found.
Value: 0.2 mA
